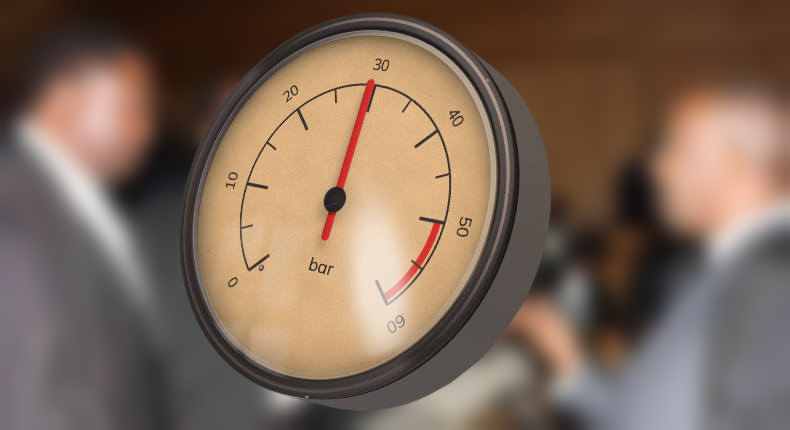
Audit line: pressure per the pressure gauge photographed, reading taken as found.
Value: 30 bar
